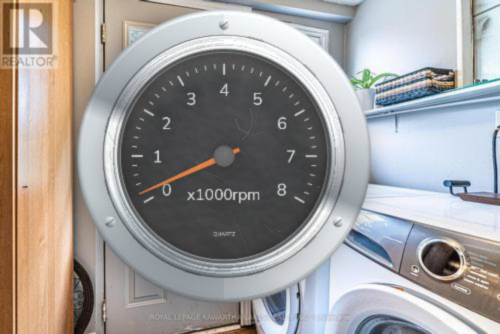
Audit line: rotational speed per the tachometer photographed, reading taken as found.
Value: 200 rpm
